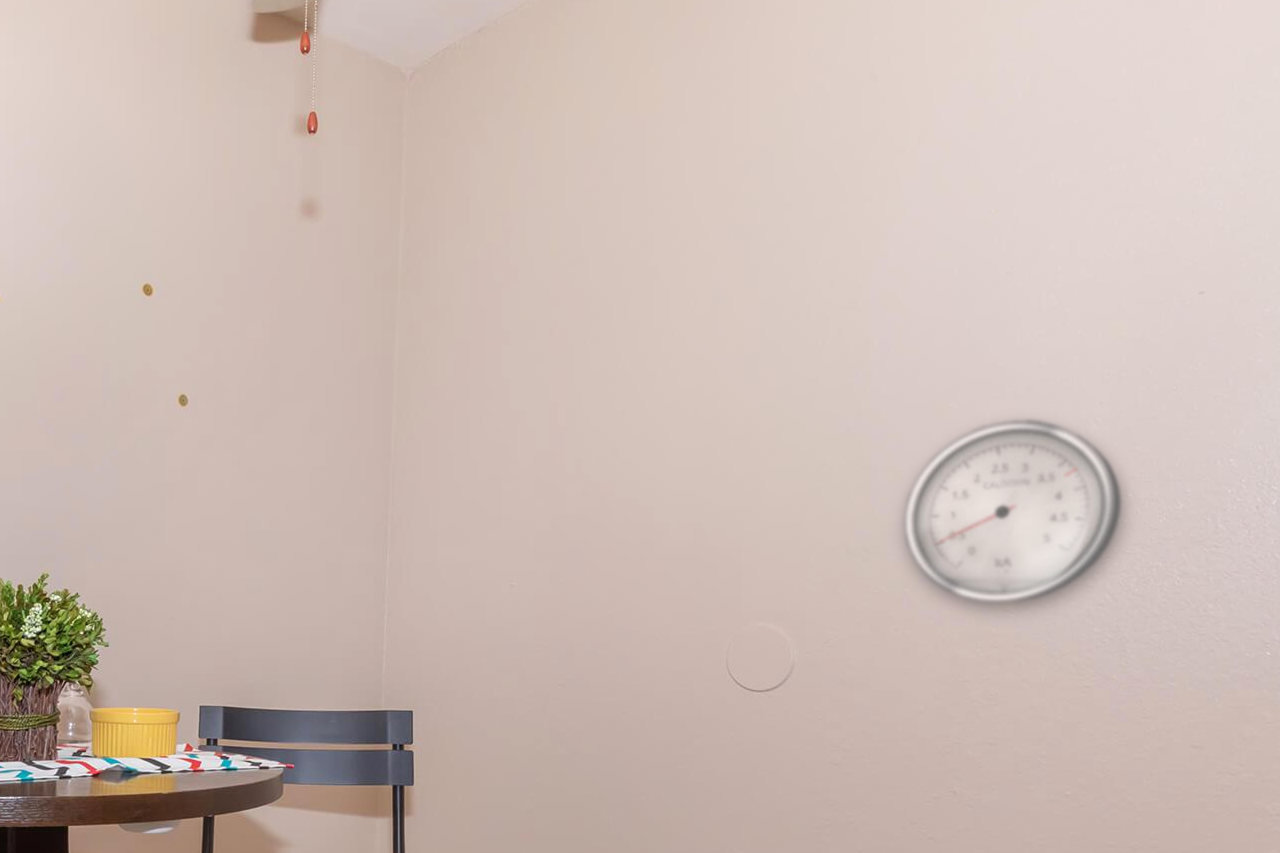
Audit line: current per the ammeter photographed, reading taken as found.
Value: 0.5 kA
